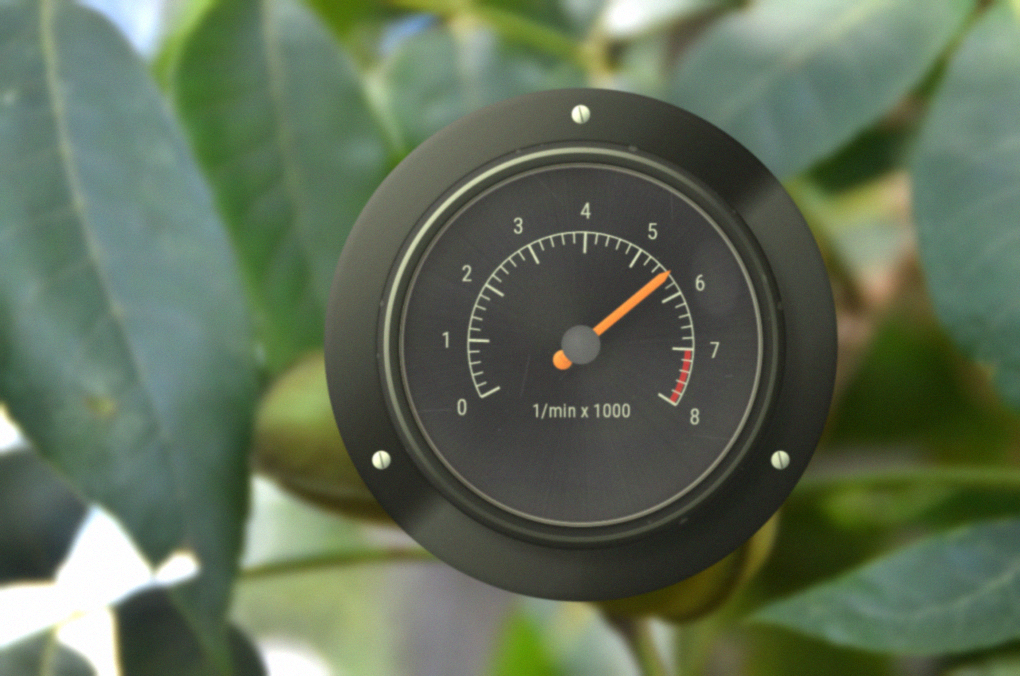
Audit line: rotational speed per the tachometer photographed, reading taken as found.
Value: 5600 rpm
